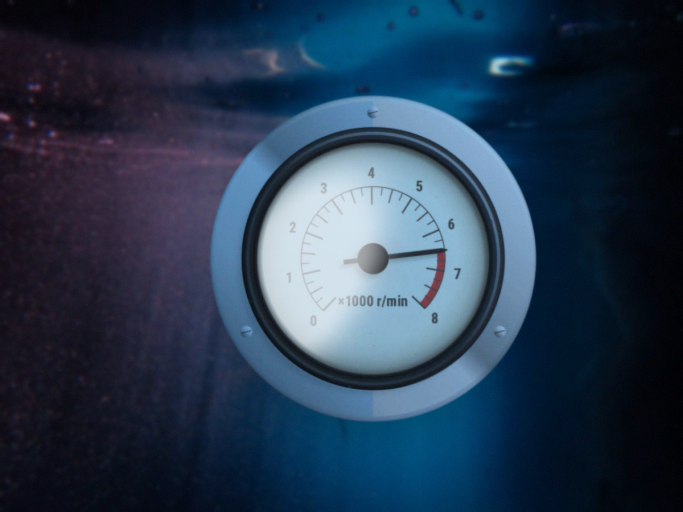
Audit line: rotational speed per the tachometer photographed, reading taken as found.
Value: 6500 rpm
